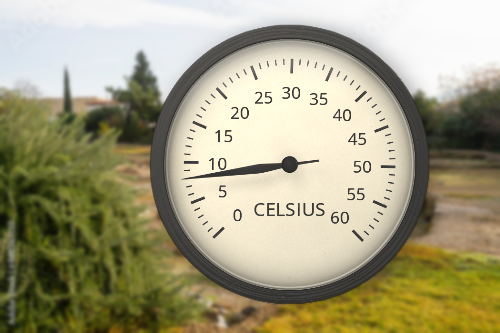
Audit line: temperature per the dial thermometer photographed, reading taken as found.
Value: 8 °C
